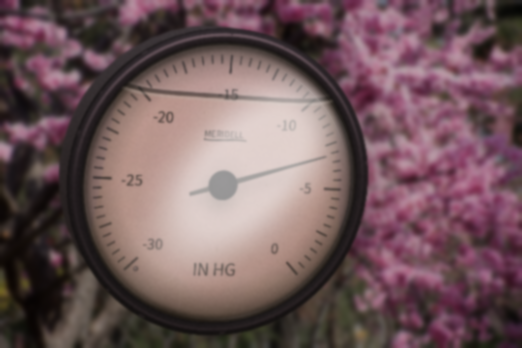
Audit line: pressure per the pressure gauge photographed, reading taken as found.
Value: -7 inHg
